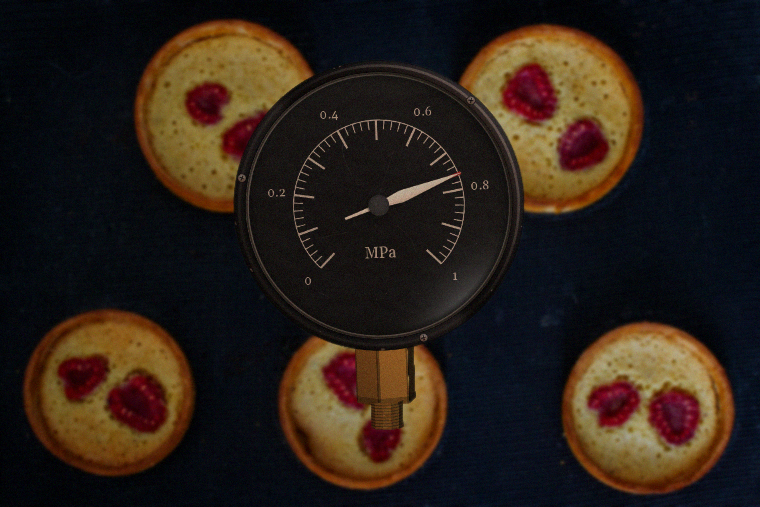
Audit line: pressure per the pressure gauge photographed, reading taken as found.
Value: 0.76 MPa
